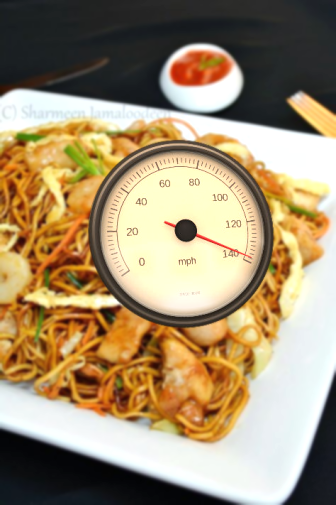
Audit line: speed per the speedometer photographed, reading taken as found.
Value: 138 mph
